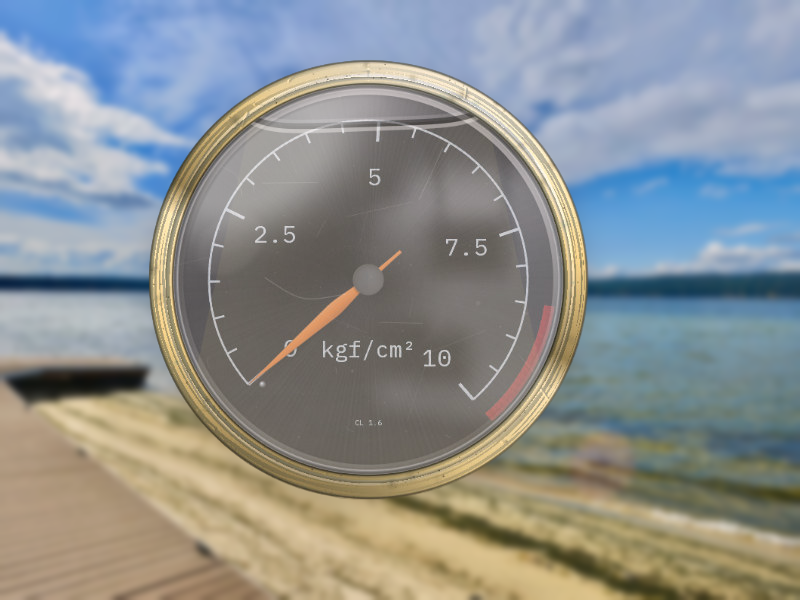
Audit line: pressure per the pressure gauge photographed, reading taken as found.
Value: 0 kg/cm²
